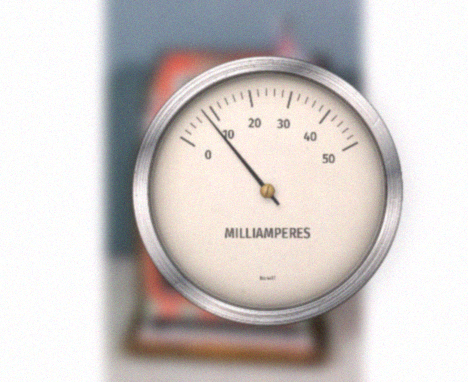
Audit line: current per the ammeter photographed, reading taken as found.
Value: 8 mA
